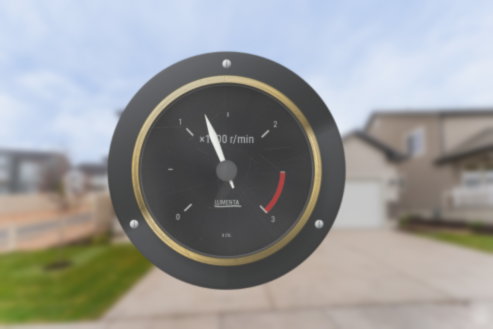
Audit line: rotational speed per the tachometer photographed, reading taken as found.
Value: 1250 rpm
